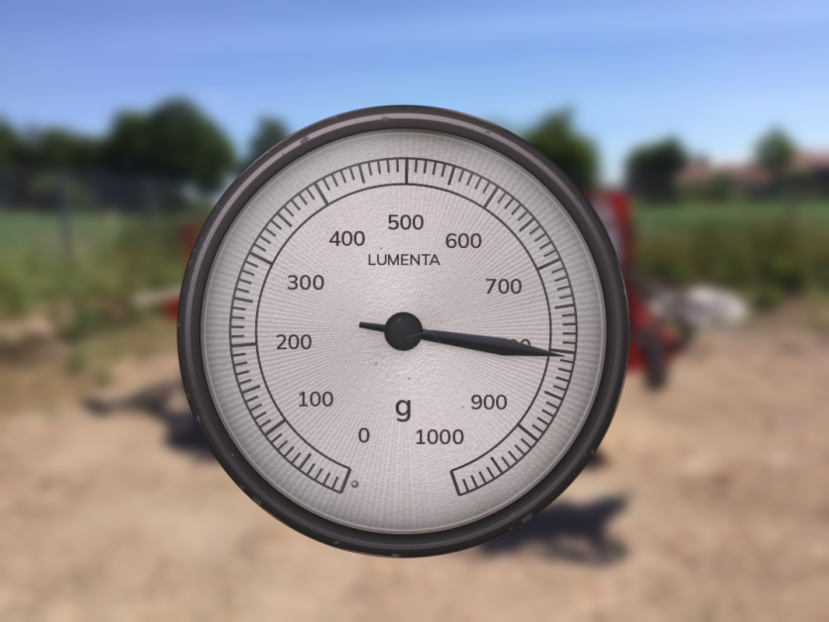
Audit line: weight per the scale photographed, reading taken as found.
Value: 805 g
